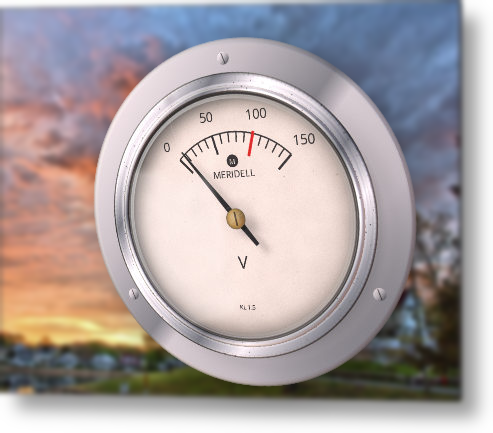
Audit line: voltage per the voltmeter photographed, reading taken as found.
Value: 10 V
